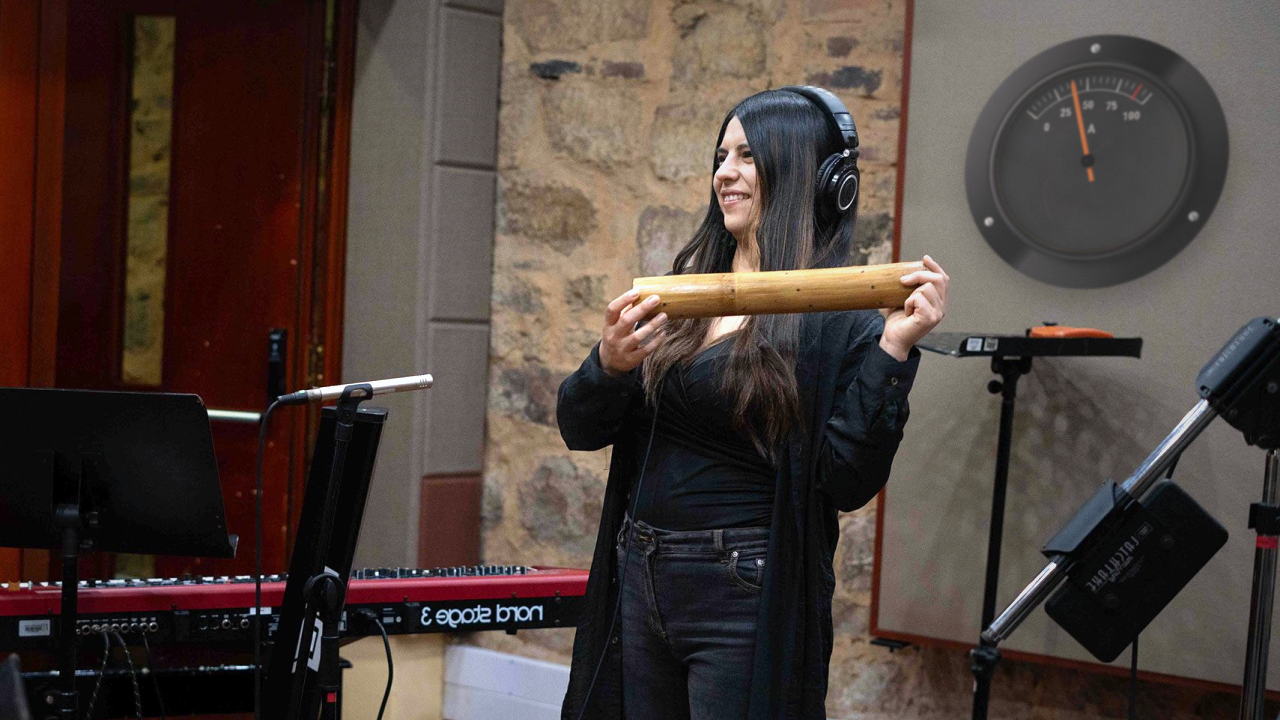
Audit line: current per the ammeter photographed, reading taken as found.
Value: 40 A
